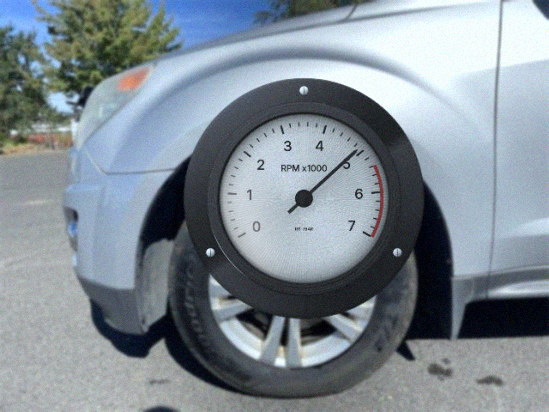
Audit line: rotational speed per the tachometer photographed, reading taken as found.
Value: 4900 rpm
